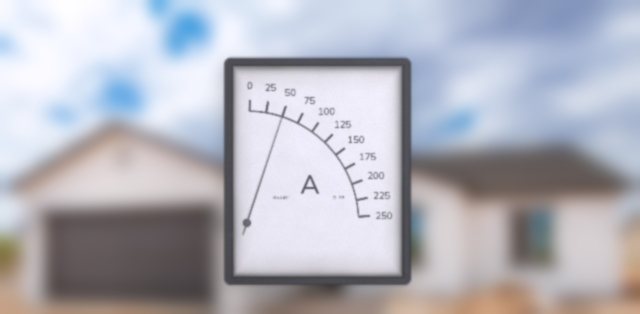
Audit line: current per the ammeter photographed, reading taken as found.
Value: 50 A
